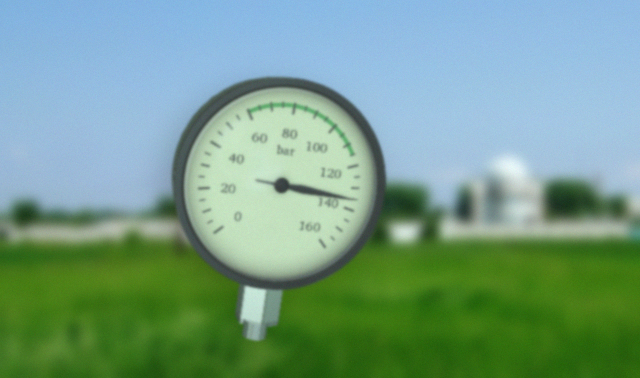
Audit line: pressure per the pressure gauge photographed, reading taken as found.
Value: 135 bar
